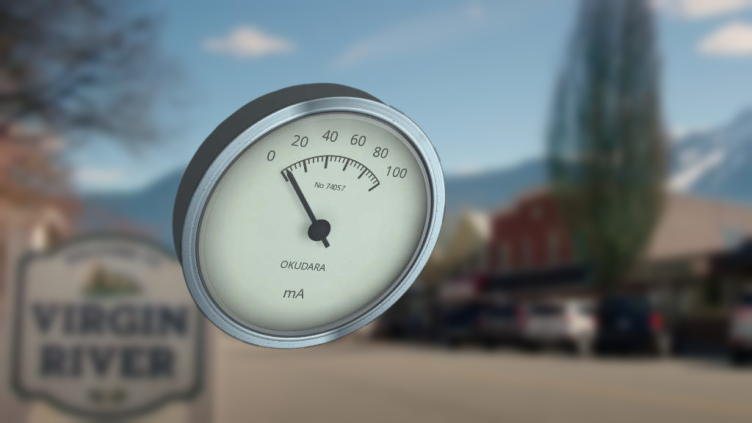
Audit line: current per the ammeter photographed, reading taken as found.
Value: 4 mA
